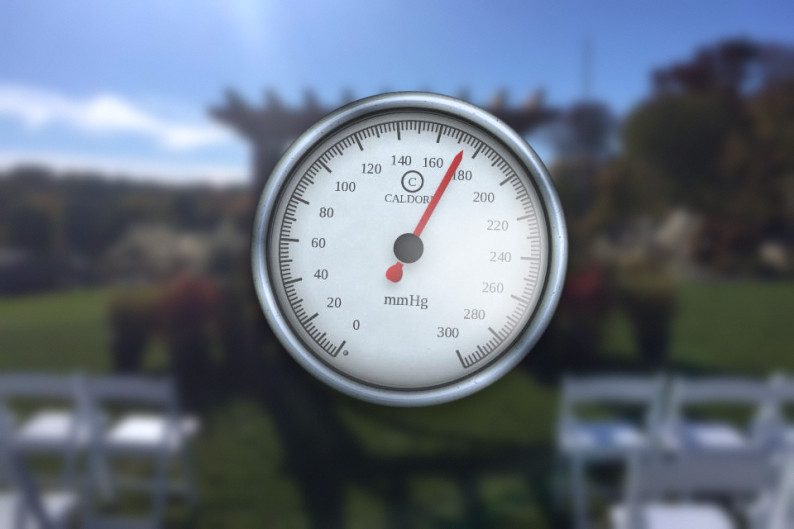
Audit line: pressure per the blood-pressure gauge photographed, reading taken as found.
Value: 174 mmHg
